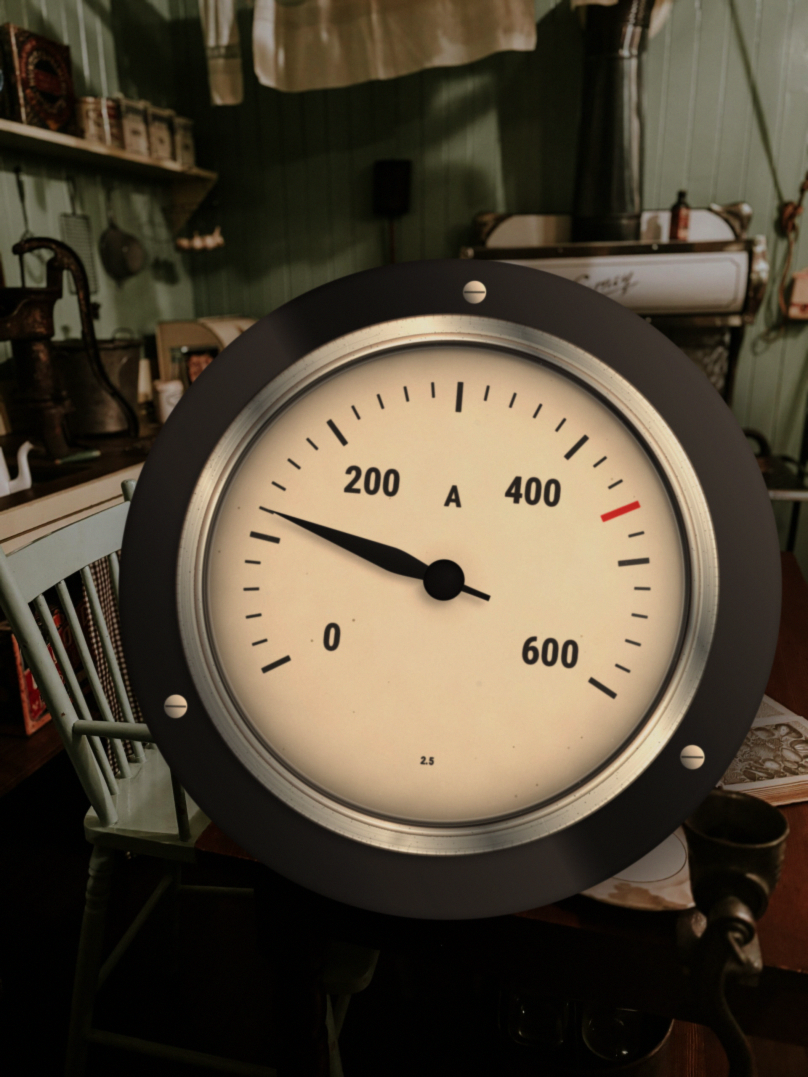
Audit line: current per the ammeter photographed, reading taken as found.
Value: 120 A
